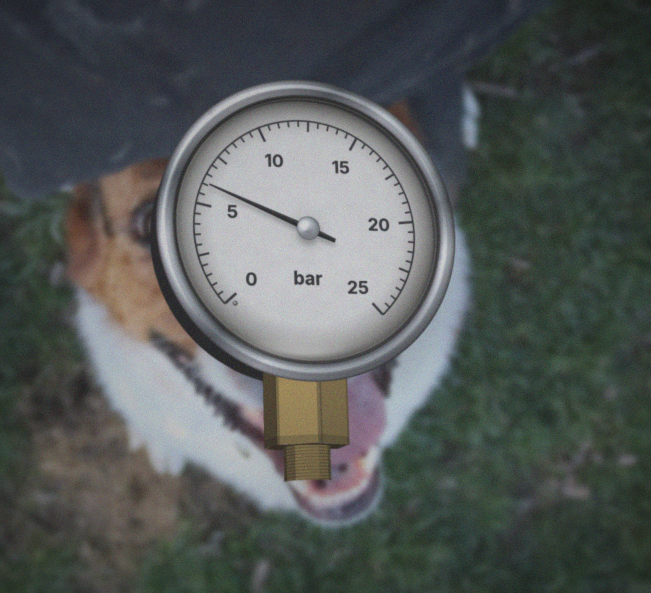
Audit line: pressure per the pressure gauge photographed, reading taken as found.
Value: 6 bar
